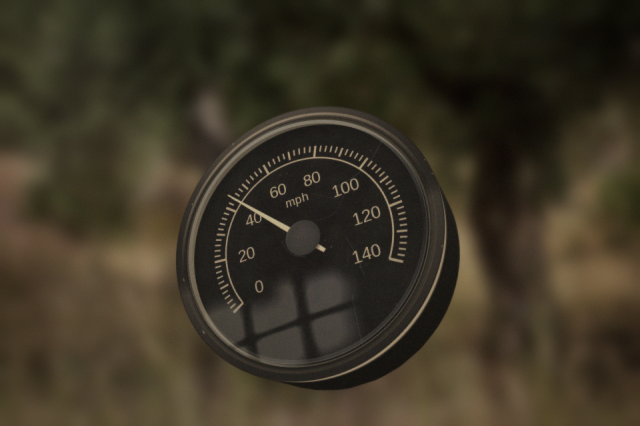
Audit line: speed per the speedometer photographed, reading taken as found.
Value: 44 mph
